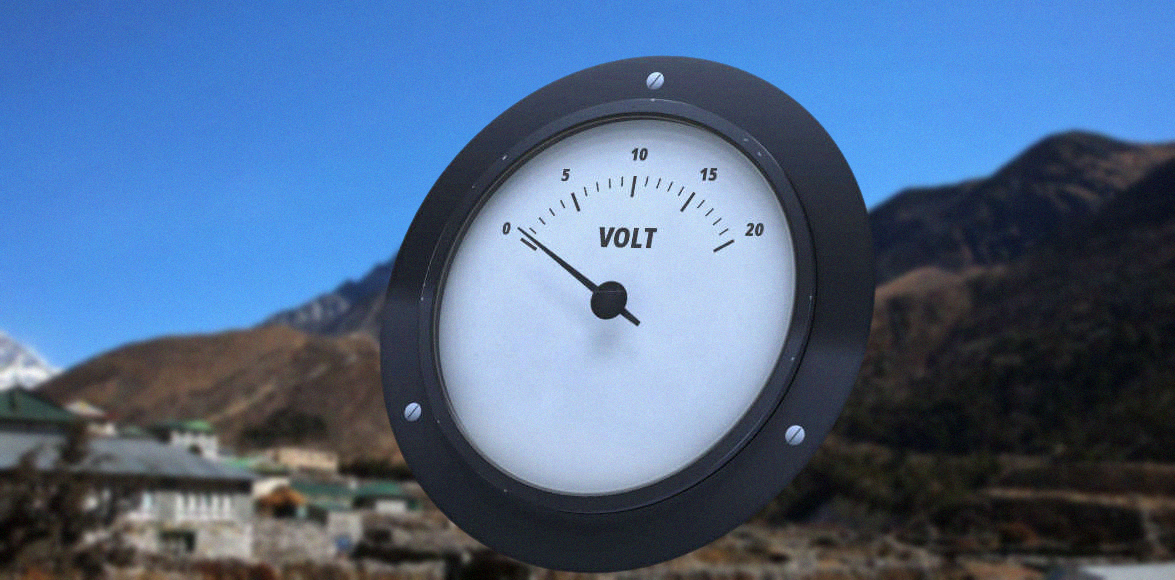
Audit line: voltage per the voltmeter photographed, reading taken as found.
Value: 0.5 V
